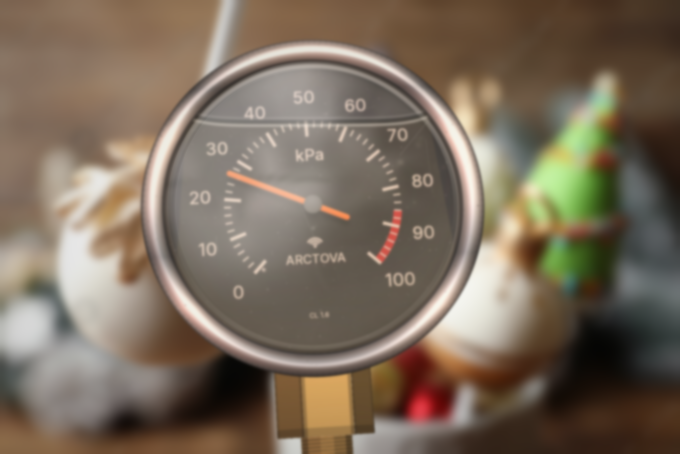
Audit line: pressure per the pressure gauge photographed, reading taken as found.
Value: 26 kPa
